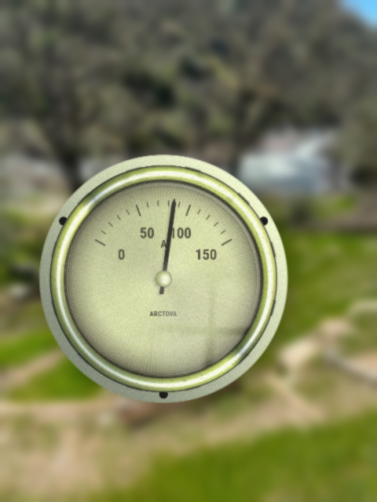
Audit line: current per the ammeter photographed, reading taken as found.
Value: 85 A
